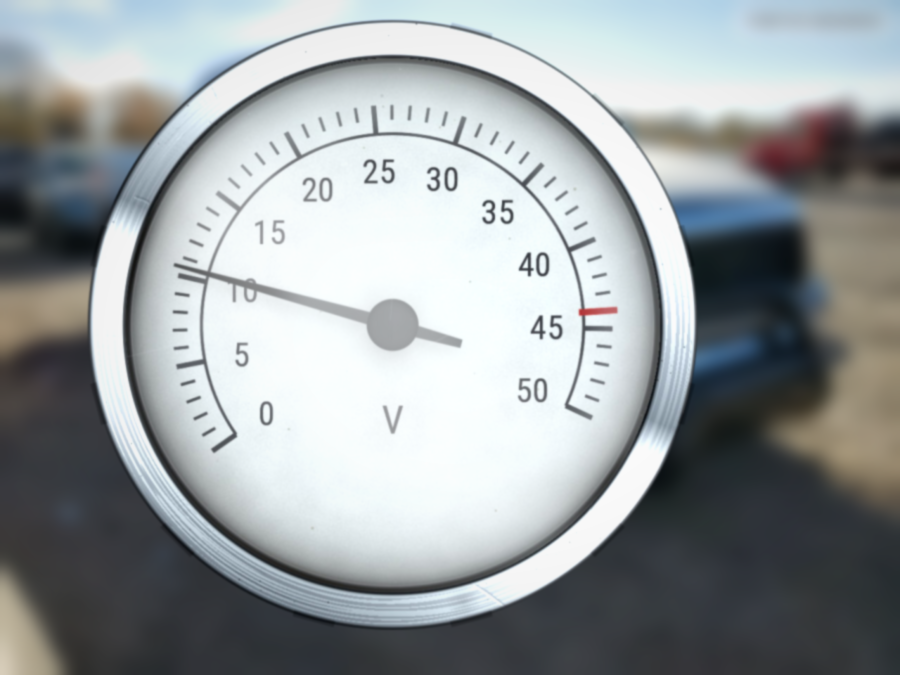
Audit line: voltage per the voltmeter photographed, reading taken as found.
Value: 10.5 V
